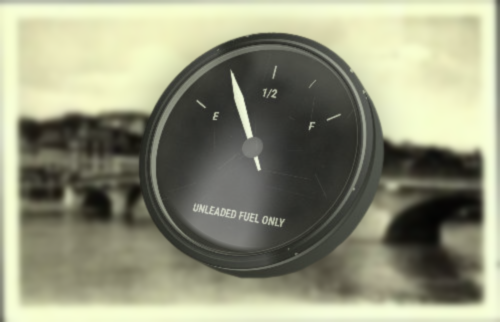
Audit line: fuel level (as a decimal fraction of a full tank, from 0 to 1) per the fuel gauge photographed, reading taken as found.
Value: 0.25
